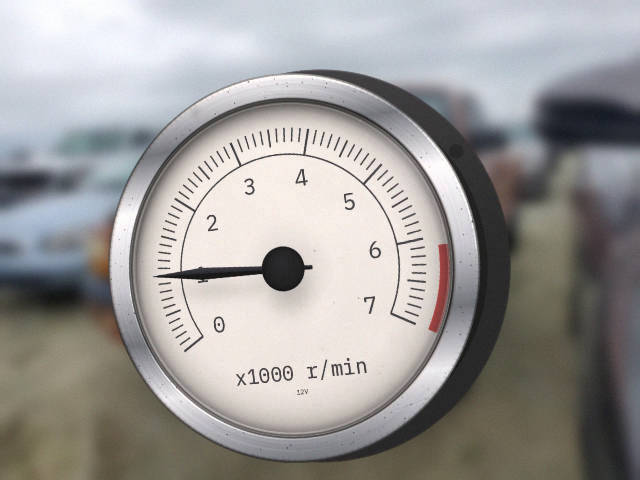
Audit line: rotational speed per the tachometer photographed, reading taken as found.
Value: 1000 rpm
